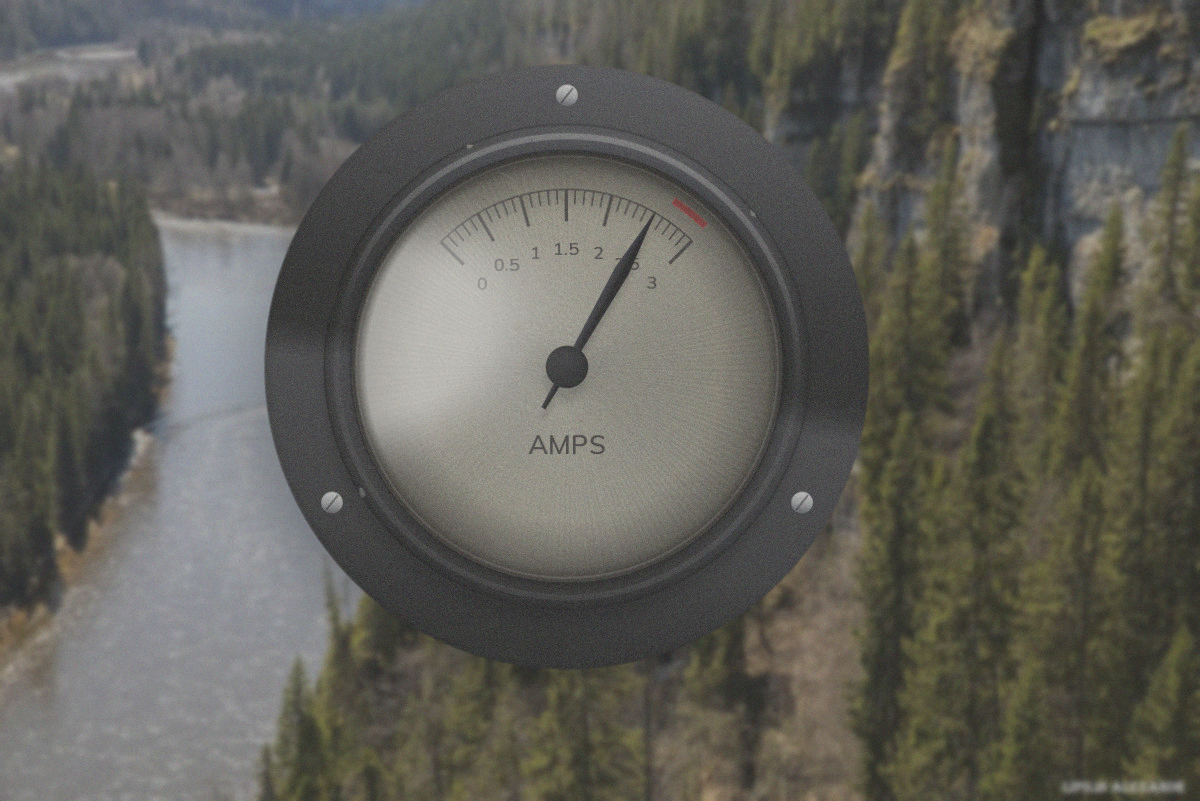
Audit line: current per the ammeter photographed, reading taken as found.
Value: 2.5 A
